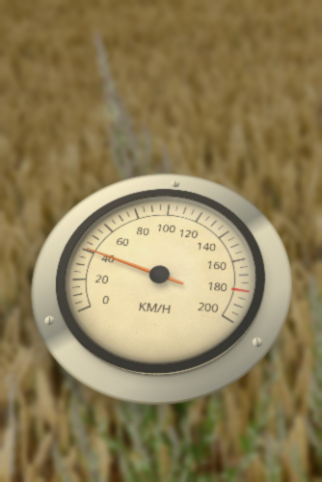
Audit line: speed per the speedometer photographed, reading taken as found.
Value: 40 km/h
